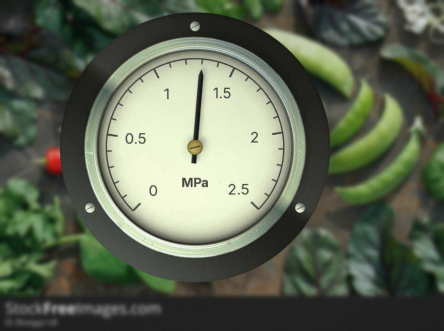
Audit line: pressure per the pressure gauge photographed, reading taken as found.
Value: 1.3 MPa
